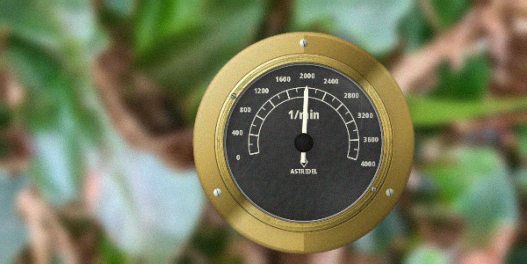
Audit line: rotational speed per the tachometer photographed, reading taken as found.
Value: 2000 rpm
